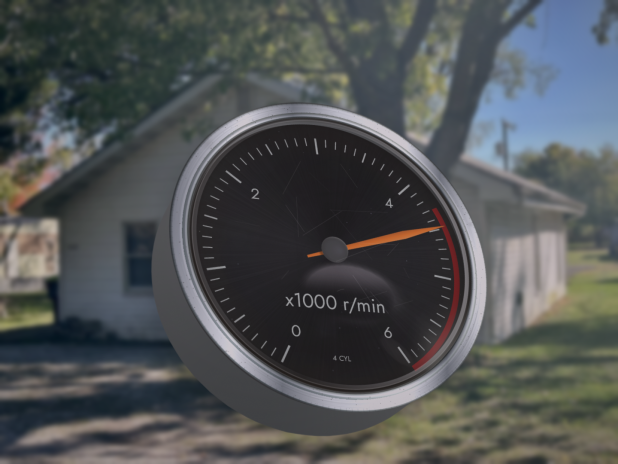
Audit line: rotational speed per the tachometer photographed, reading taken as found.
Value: 4500 rpm
